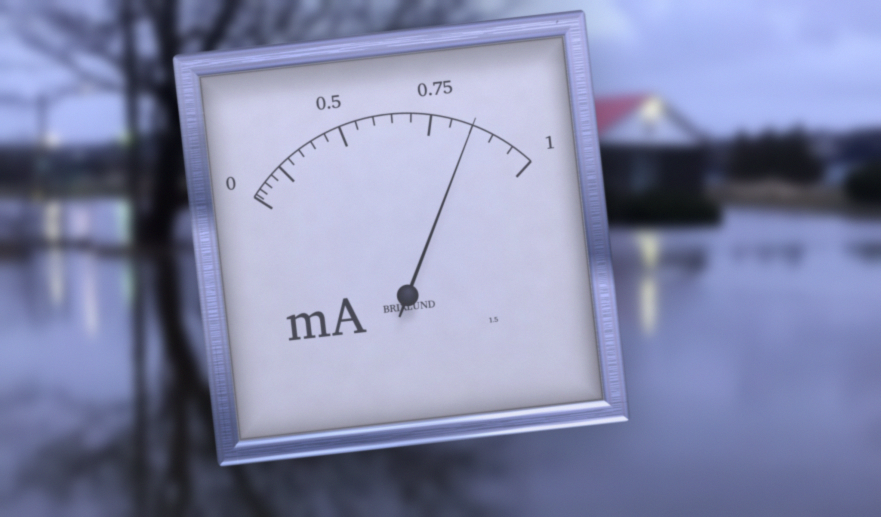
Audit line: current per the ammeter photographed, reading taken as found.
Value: 0.85 mA
